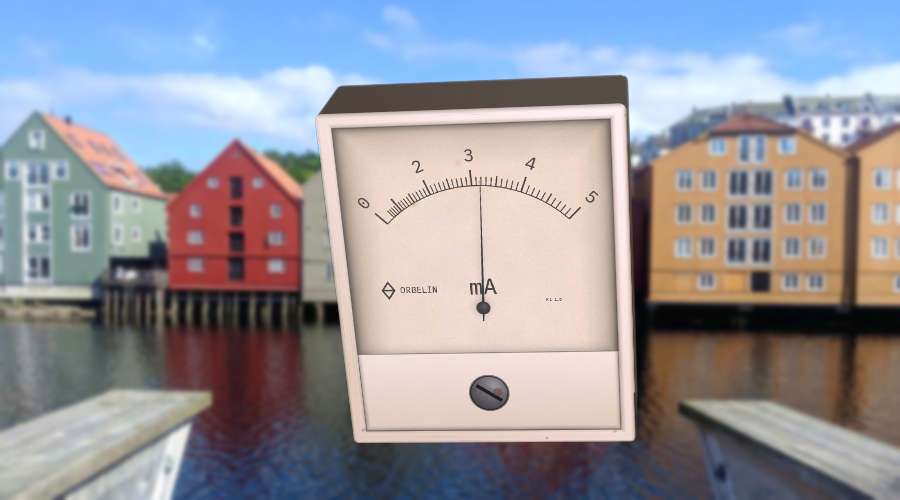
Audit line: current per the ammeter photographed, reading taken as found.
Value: 3.2 mA
